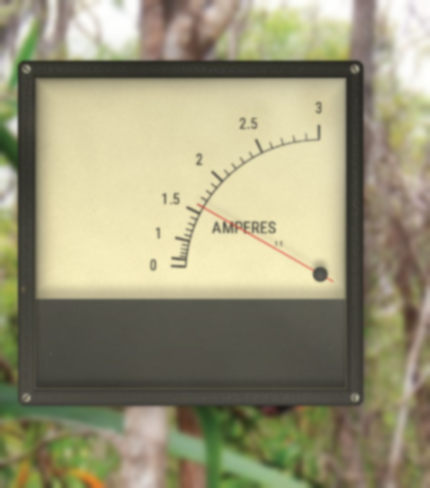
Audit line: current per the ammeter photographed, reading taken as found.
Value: 1.6 A
